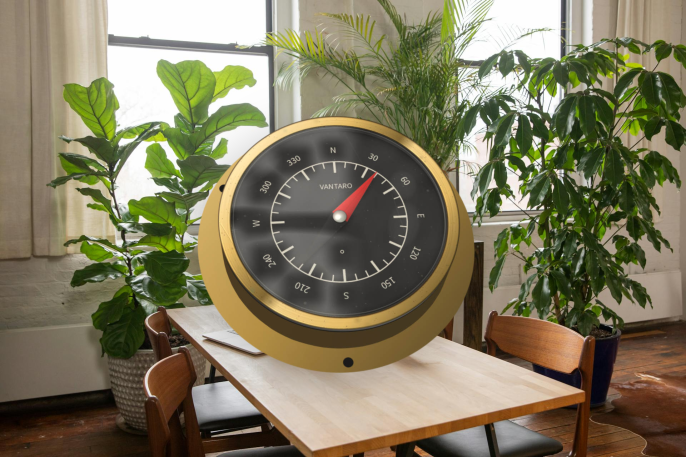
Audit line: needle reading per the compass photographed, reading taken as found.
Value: 40 °
